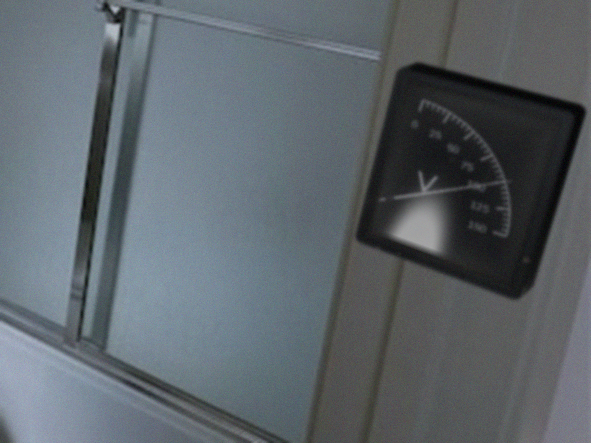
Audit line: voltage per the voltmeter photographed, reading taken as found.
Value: 100 V
